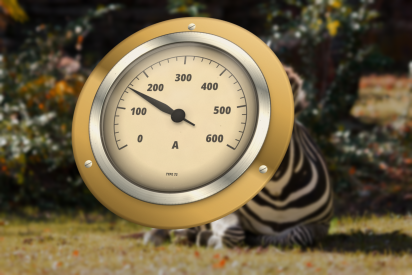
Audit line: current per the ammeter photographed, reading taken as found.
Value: 150 A
